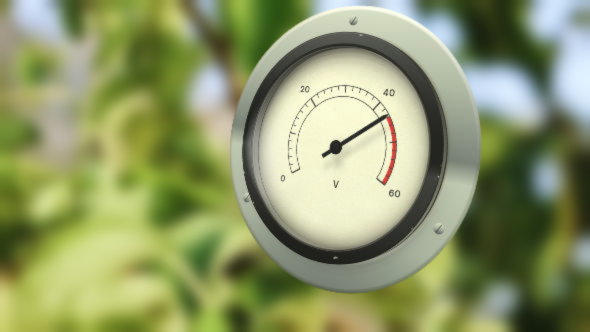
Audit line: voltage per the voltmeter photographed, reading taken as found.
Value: 44 V
